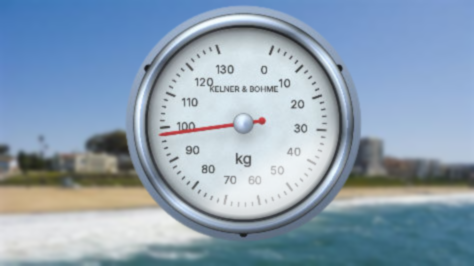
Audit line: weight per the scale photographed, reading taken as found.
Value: 98 kg
